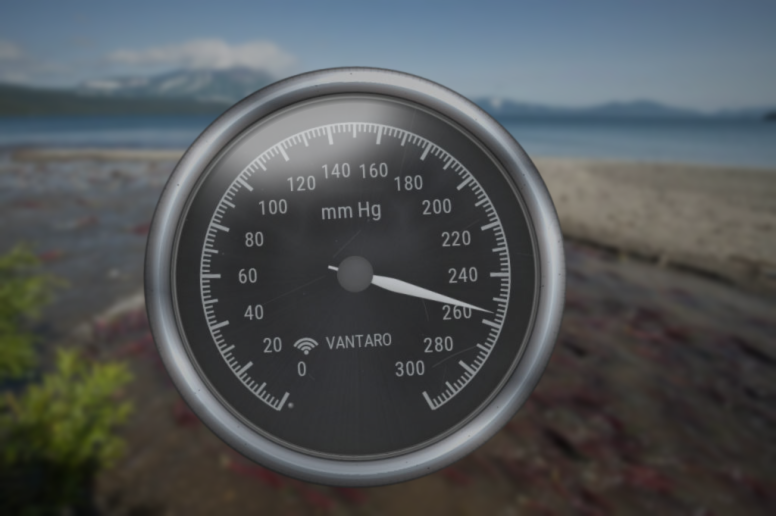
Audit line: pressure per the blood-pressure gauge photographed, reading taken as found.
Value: 256 mmHg
